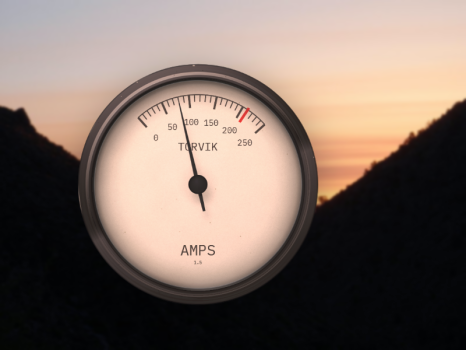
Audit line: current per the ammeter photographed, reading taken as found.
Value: 80 A
